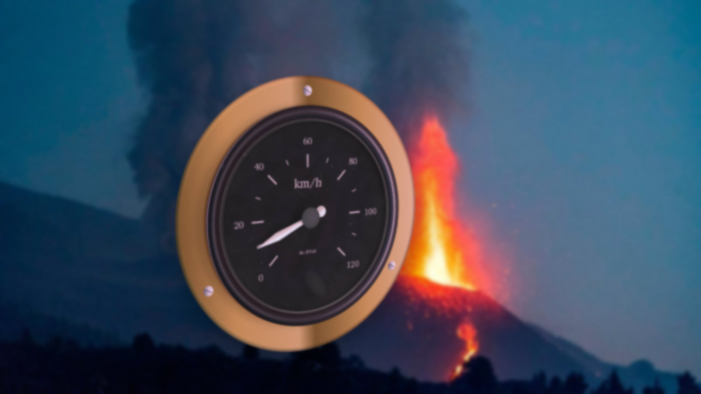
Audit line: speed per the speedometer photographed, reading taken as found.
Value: 10 km/h
